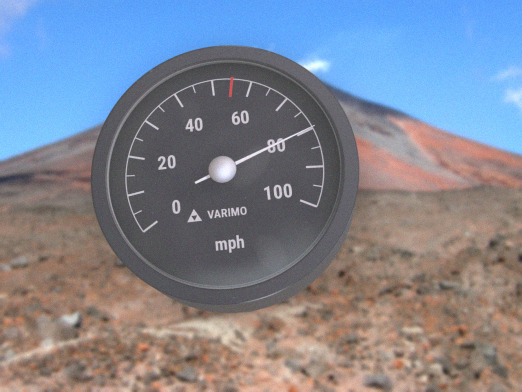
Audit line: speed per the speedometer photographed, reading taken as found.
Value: 80 mph
